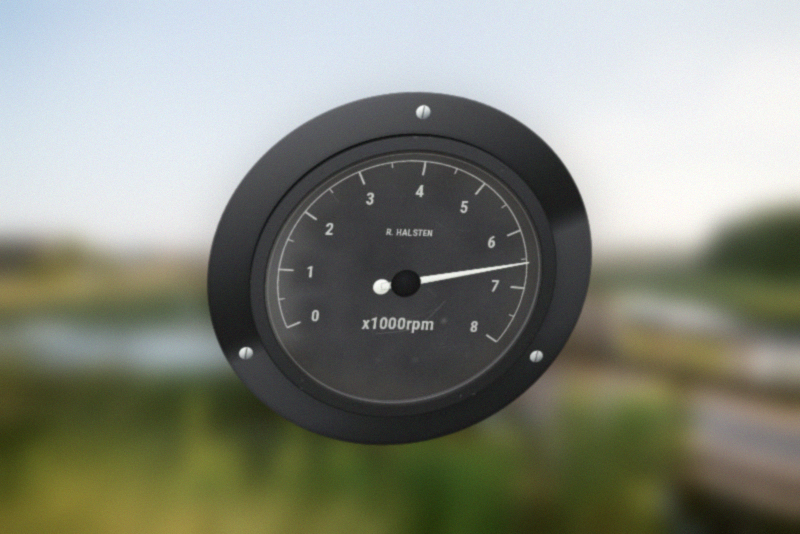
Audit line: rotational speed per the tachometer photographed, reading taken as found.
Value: 6500 rpm
